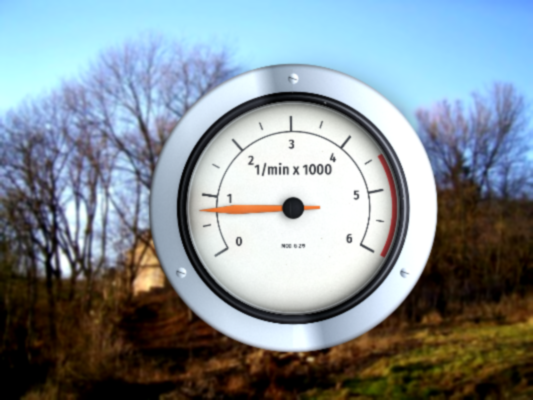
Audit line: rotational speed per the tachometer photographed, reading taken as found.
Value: 750 rpm
